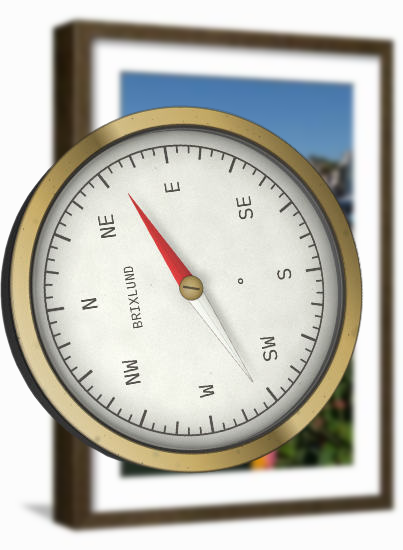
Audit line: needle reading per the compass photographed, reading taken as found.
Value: 65 °
